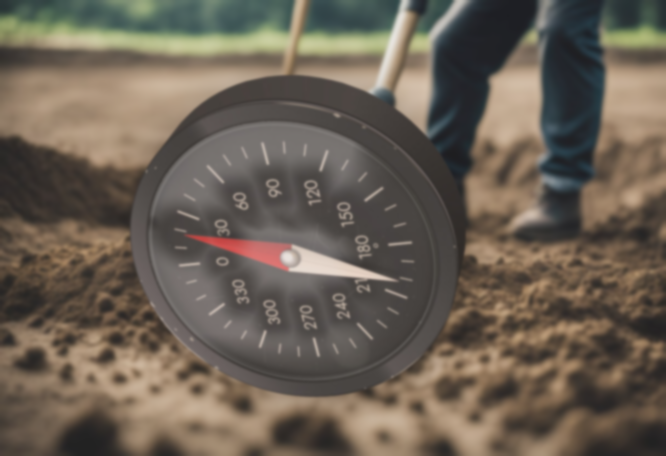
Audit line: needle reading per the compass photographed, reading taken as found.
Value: 20 °
